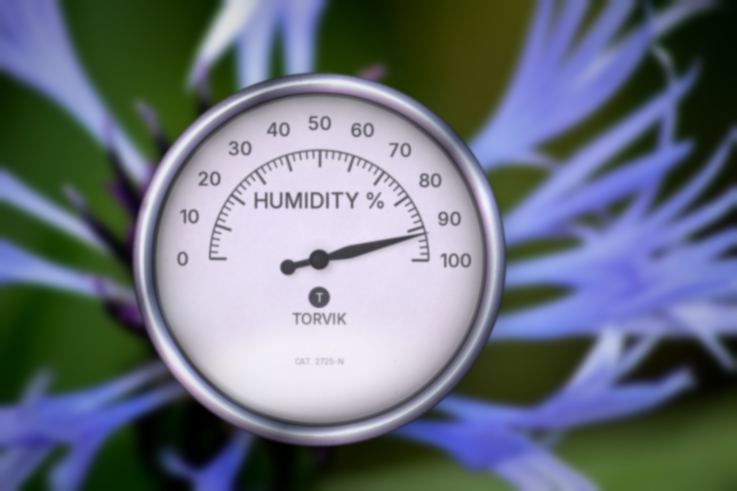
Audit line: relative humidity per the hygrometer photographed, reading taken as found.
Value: 92 %
